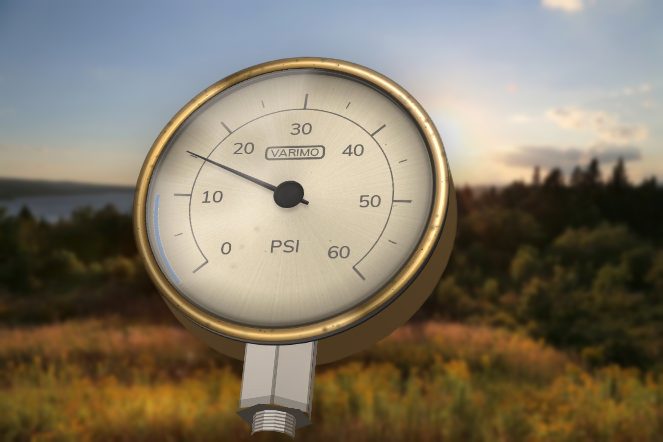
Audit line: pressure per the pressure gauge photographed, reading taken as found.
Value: 15 psi
